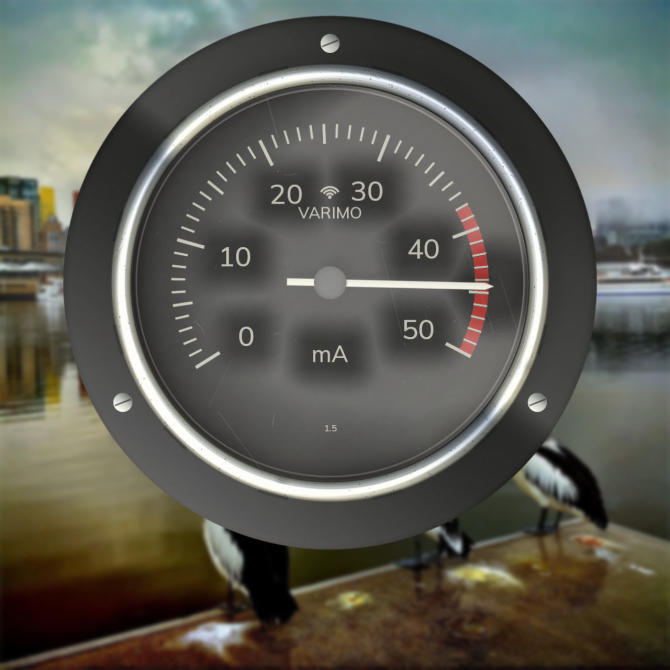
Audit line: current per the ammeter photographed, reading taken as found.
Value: 44.5 mA
